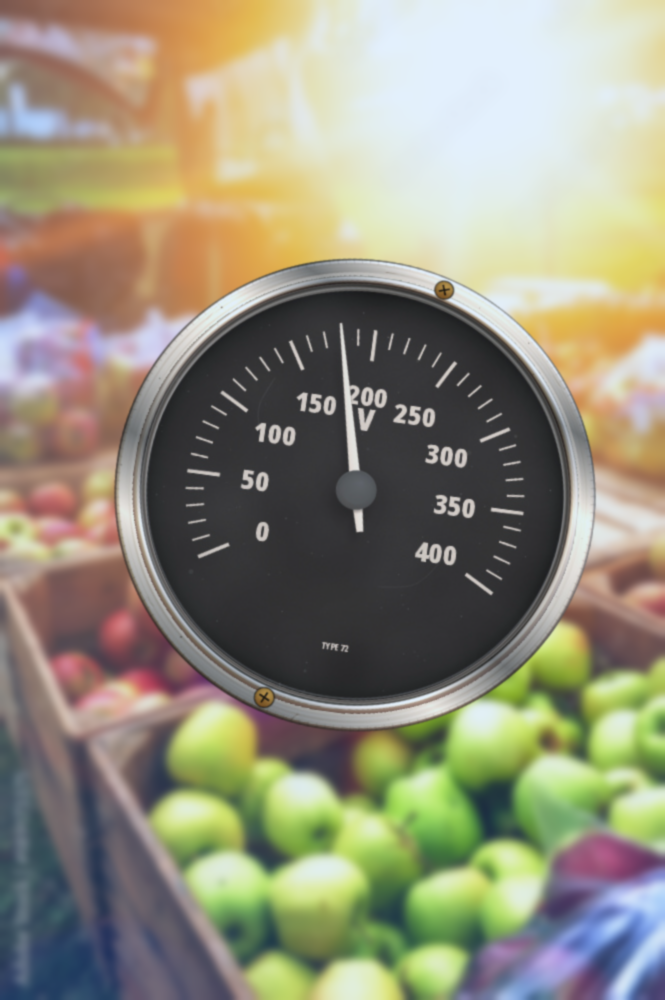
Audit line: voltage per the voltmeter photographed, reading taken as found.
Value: 180 V
